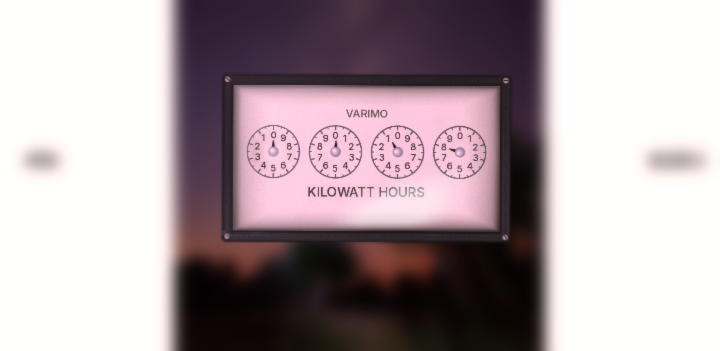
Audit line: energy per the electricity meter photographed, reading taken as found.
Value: 8 kWh
